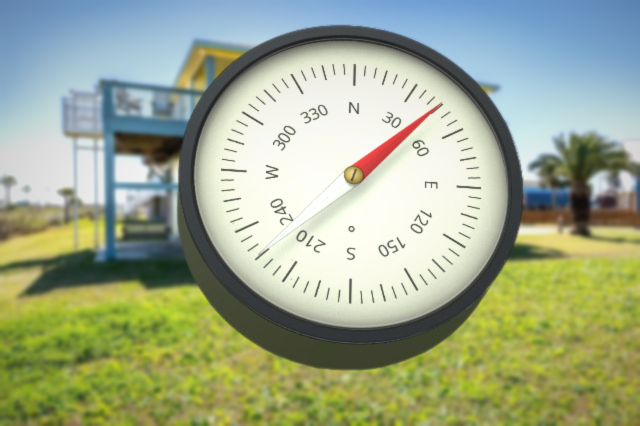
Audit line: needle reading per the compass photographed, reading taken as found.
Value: 45 °
